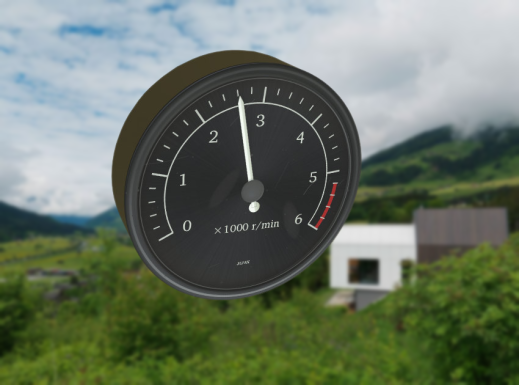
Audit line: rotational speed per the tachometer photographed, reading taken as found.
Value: 2600 rpm
